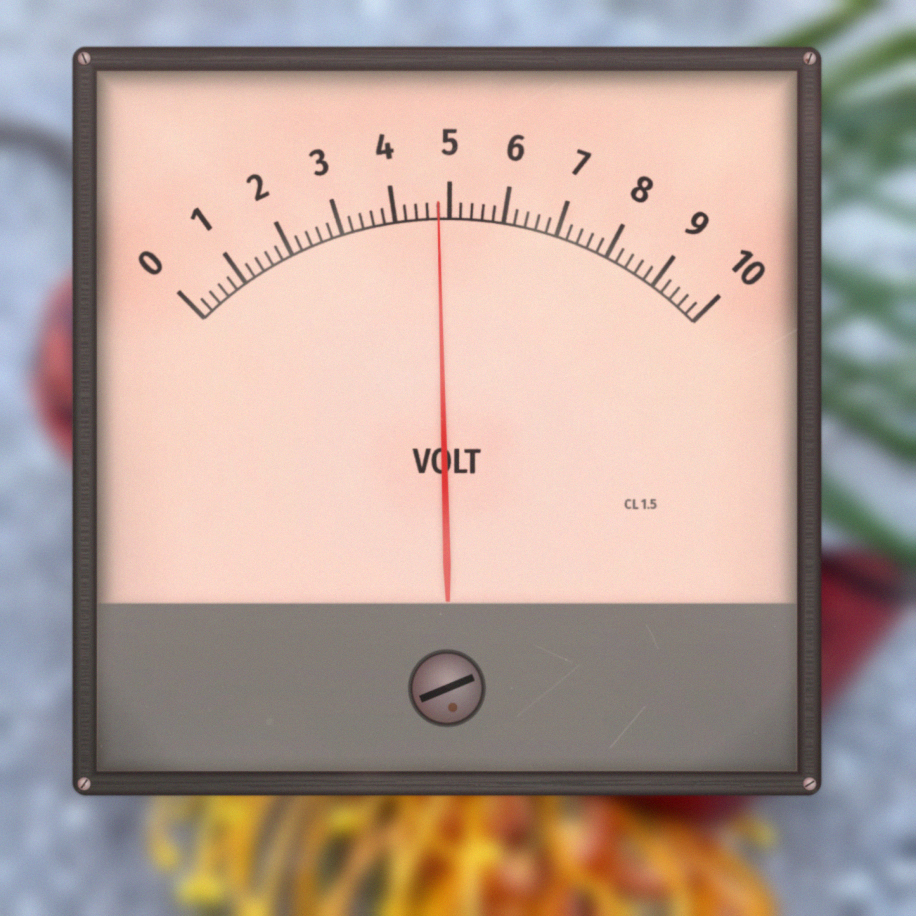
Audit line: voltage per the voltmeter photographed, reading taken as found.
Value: 4.8 V
